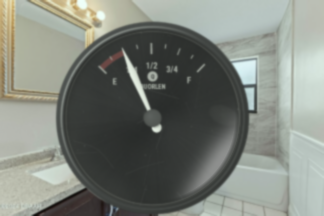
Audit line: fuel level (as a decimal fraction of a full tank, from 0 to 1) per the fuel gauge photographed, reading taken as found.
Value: 0.25
